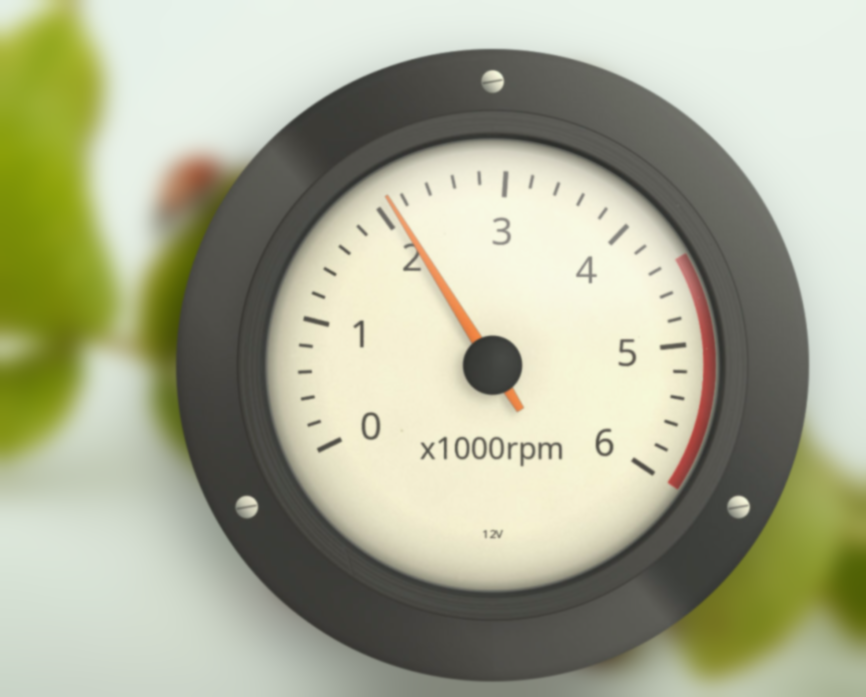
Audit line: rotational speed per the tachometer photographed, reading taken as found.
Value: 2100 rpm
